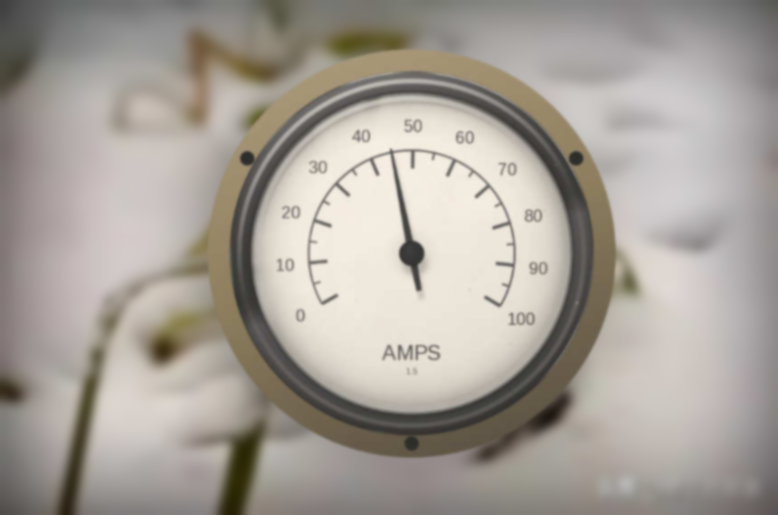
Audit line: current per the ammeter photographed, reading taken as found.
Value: 45 A
